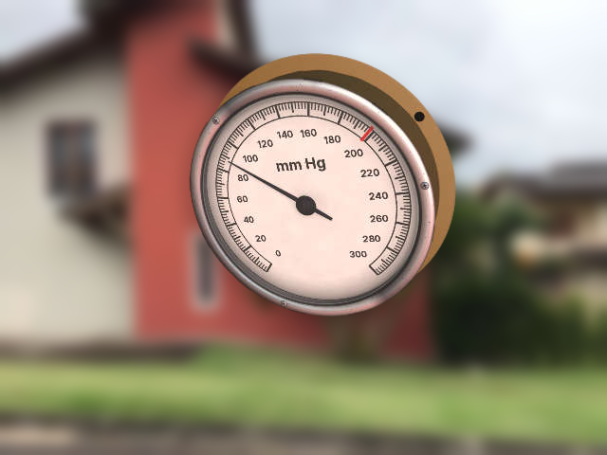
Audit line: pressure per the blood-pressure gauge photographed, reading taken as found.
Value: 90 mmHg
